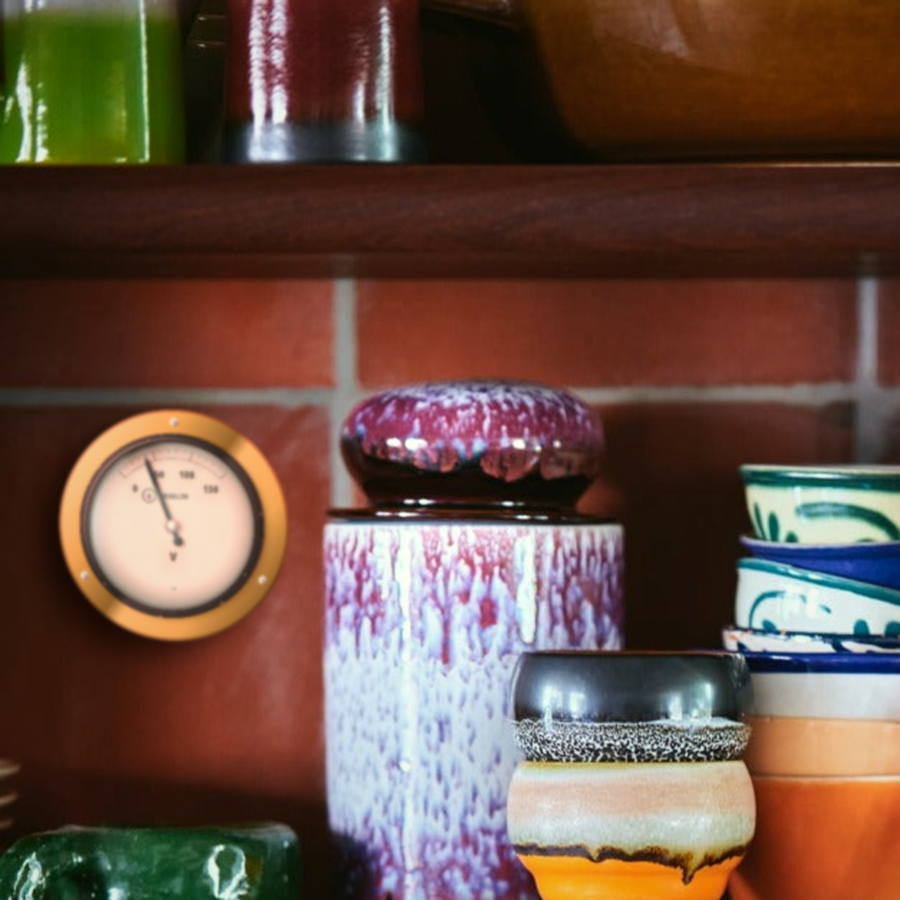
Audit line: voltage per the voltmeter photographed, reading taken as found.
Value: 40 V
